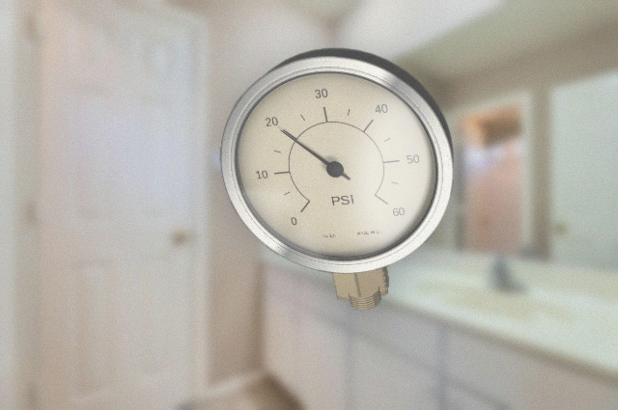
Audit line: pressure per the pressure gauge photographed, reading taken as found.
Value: 20 psi
